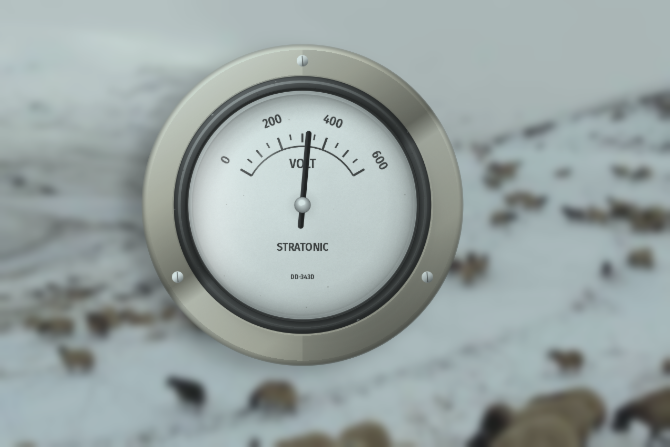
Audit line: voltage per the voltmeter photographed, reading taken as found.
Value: 325 V
